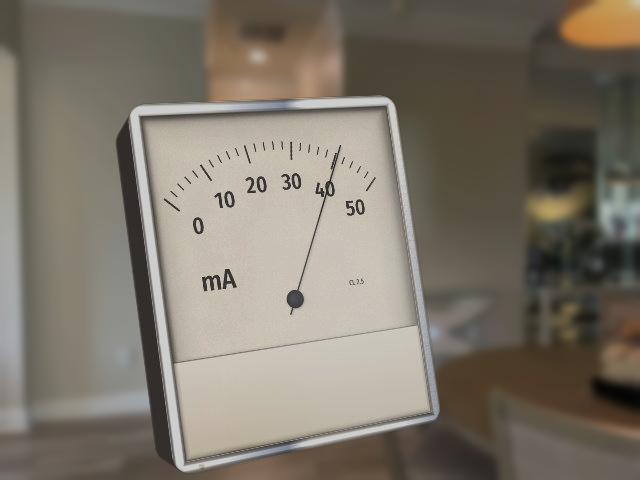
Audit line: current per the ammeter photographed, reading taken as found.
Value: 40 mA
